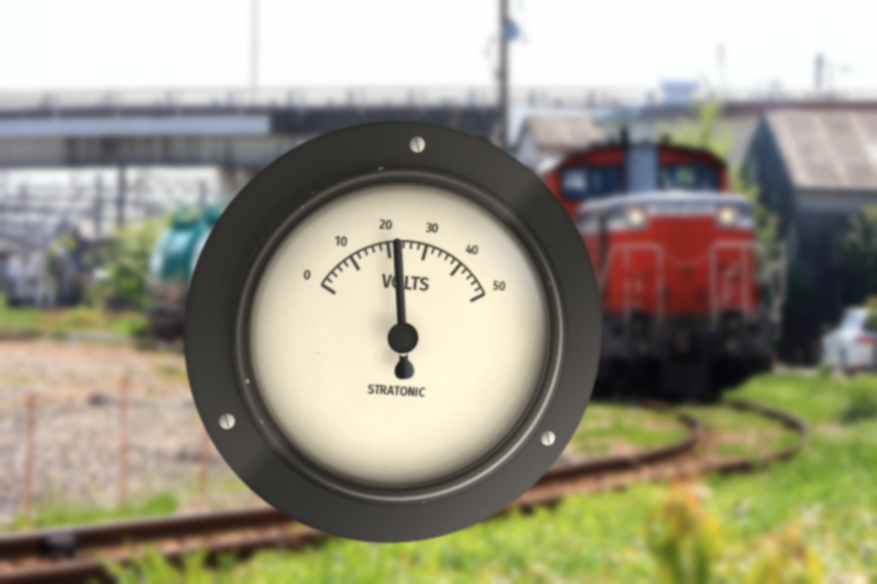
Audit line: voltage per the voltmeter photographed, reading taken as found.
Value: 22 V
